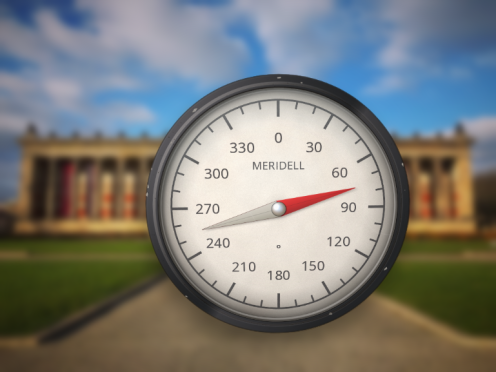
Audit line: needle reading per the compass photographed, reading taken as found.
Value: 75 °
